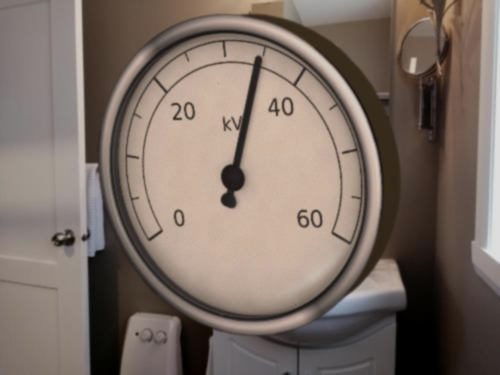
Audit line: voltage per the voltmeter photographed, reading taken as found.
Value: 35 kV
